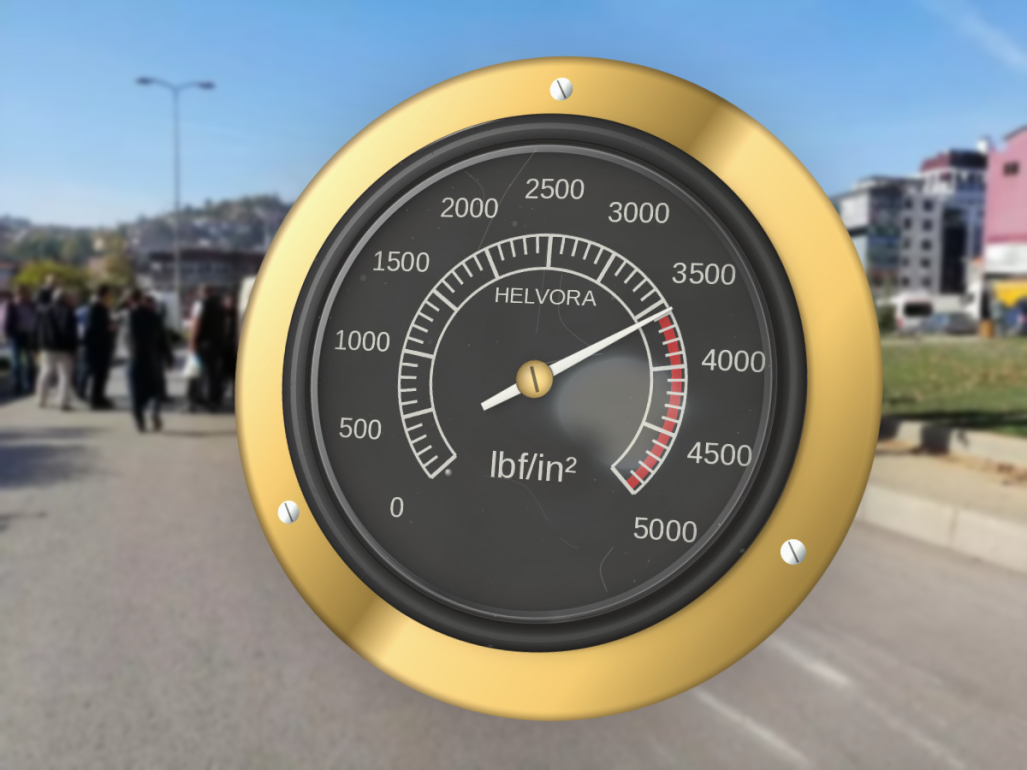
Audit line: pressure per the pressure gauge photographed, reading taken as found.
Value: 3600 psi
